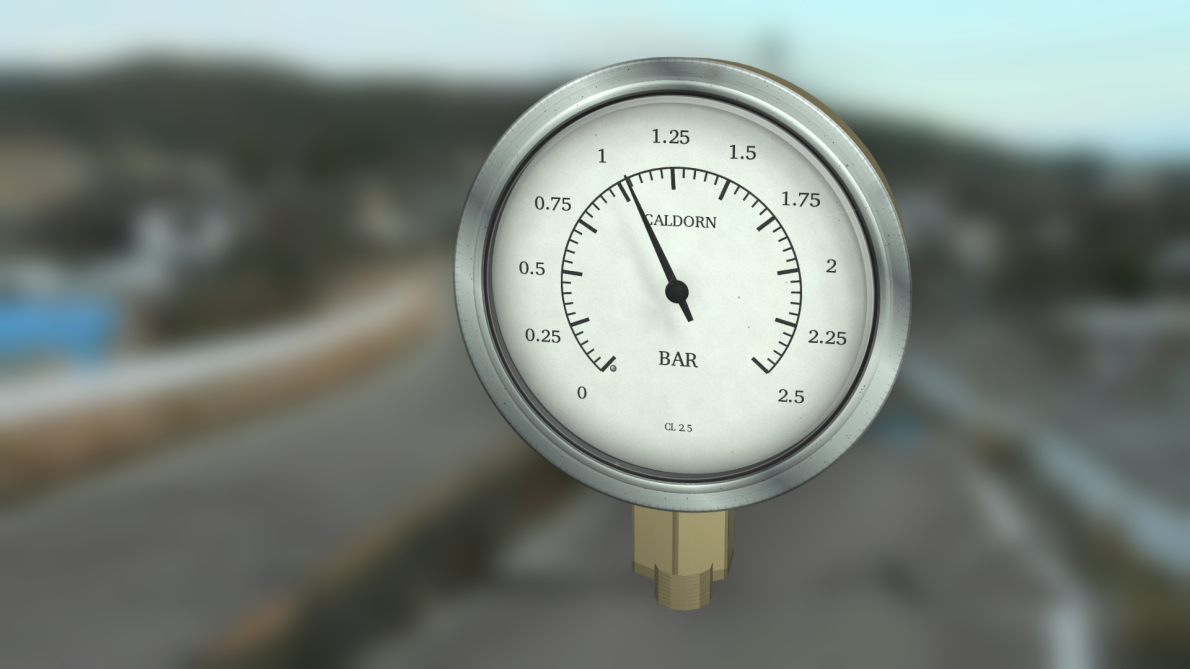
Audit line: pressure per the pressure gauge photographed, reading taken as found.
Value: 1.05 bar
